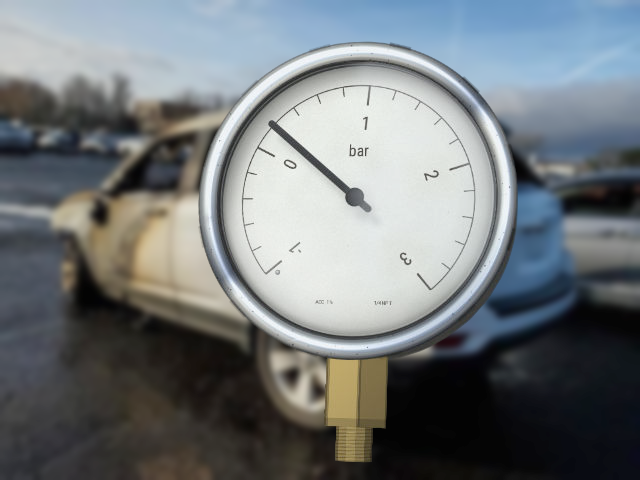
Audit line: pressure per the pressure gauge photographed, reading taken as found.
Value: 0.2 bar
